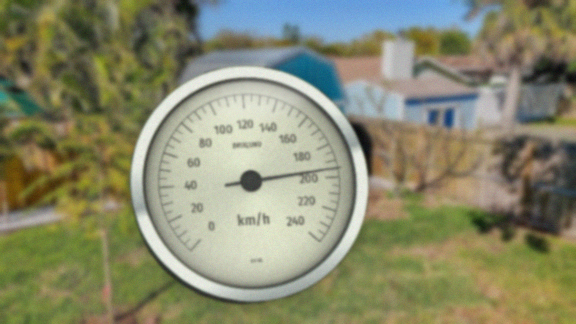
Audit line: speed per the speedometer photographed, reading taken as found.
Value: 195 km/h
